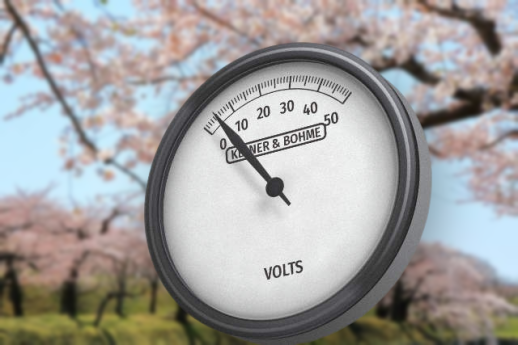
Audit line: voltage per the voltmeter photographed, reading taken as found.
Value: 5 V
